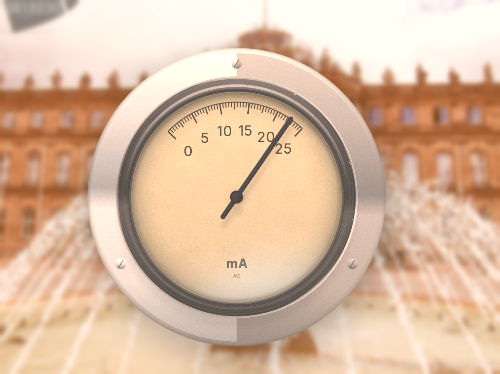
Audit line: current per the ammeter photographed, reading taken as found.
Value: 22.5 mA
